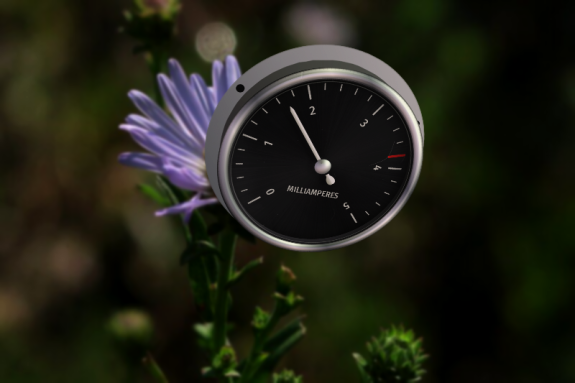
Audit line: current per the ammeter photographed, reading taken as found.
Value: 1.7 mA
